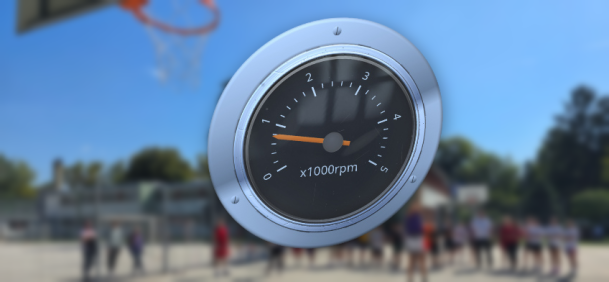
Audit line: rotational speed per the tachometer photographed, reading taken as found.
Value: 800 rpm
